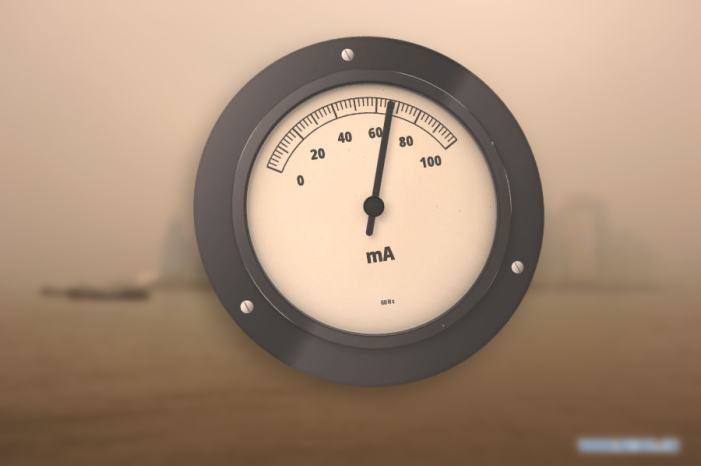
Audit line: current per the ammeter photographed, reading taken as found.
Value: 66 mA
